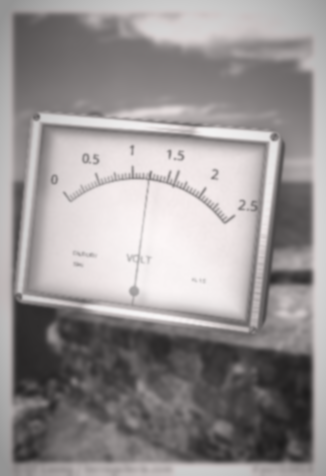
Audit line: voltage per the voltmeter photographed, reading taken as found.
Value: 1.25 V
